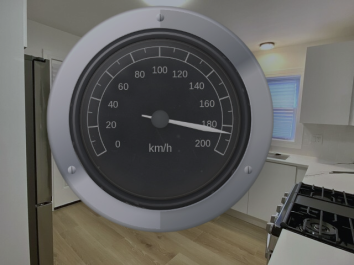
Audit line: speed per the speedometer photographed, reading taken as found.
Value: 185 km/h
